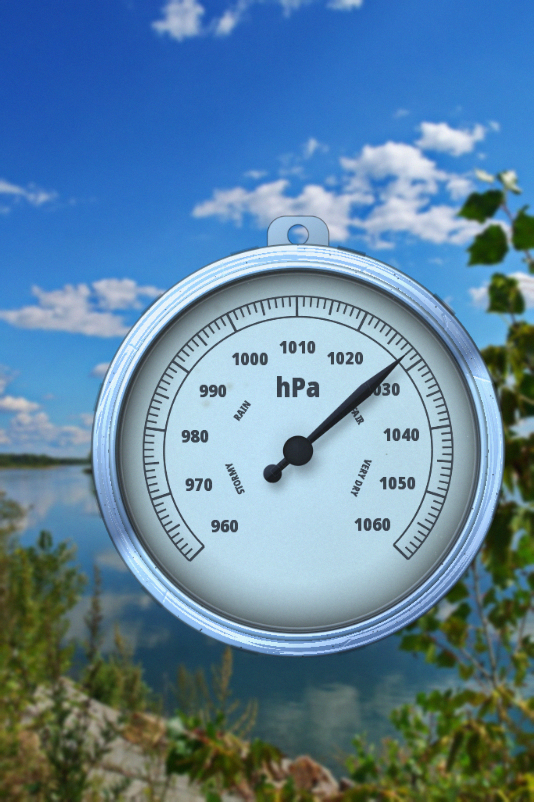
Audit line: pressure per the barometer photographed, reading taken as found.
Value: 1028 hPa
